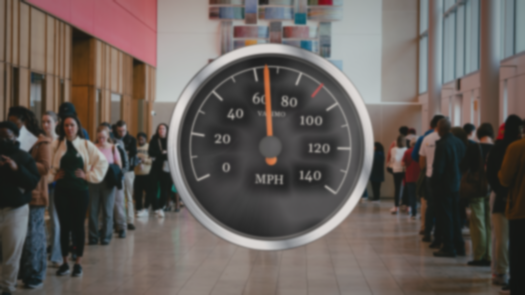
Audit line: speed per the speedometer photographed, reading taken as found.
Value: 65 mph
